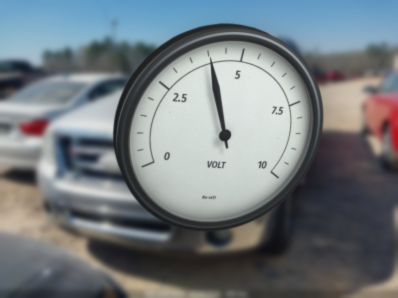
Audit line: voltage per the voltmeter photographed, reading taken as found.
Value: 4 V
